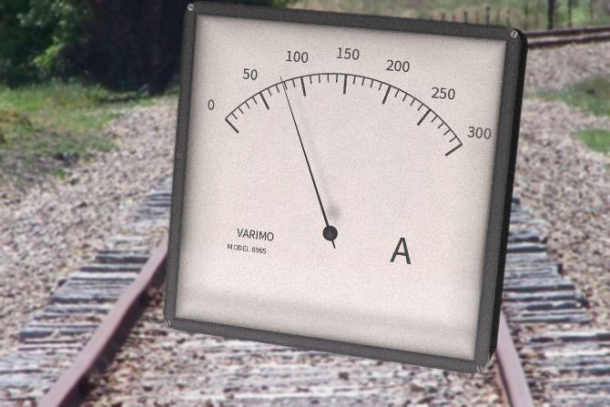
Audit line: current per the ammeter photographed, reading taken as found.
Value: 80 A
